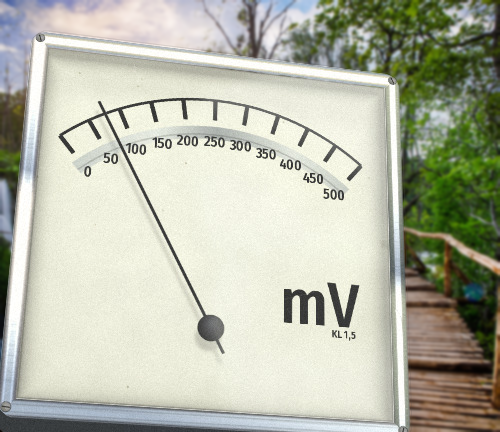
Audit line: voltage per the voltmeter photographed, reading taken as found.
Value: 75 mV
